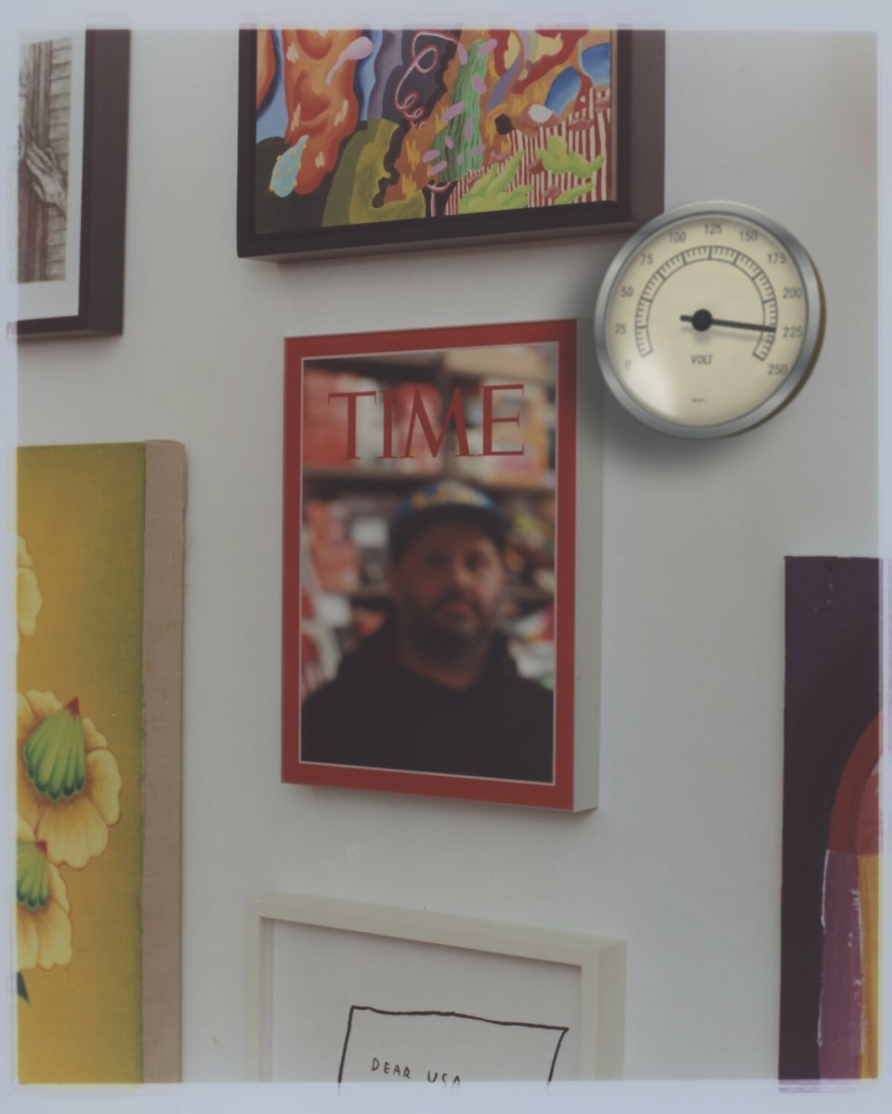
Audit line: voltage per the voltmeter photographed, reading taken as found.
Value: 225 V
